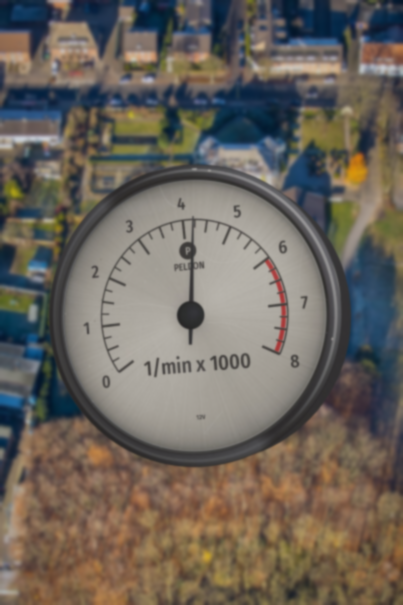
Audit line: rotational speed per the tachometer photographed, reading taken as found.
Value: 4250 rpm
